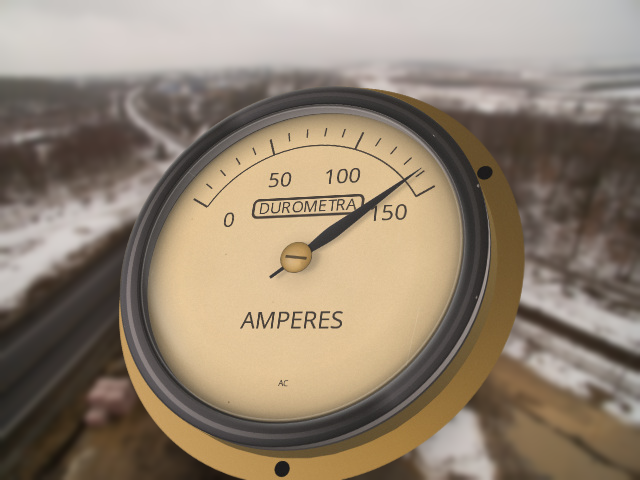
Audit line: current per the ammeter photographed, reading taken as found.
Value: 140 A
